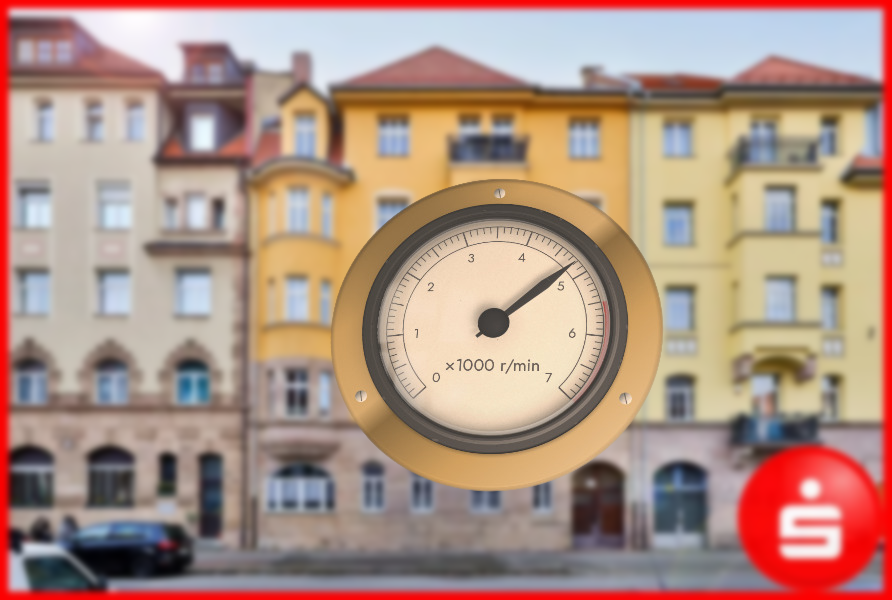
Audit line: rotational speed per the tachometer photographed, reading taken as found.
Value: 4800 rpm
